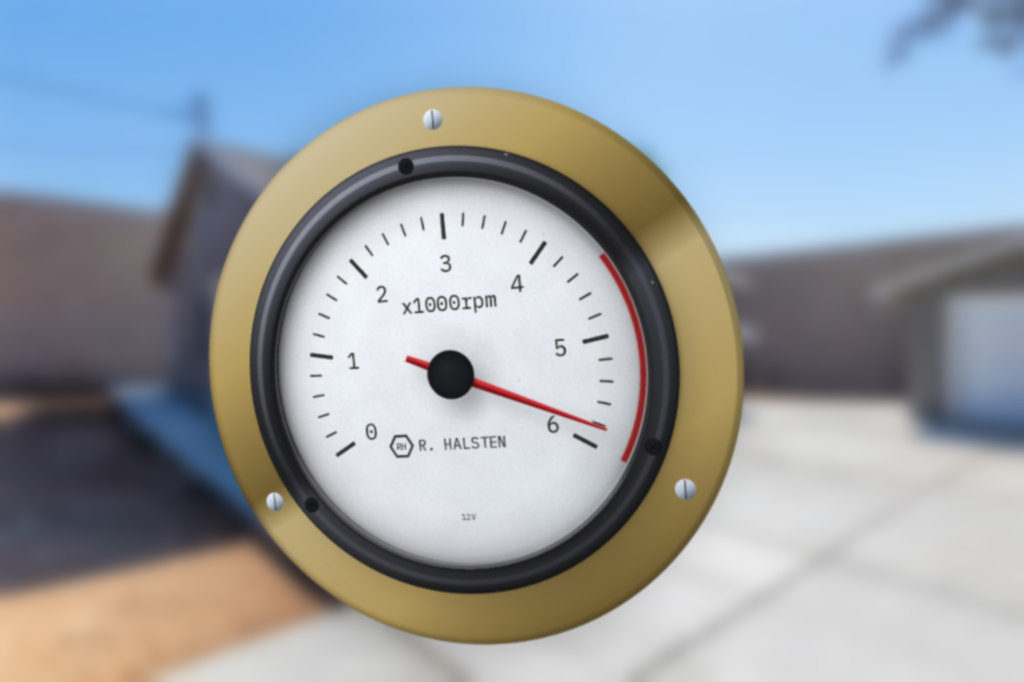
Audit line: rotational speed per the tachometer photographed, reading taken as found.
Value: 5800 rpm
